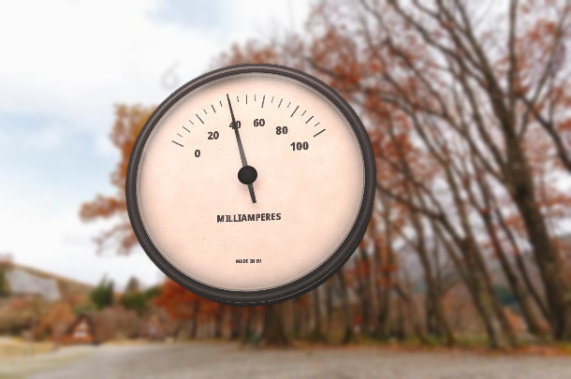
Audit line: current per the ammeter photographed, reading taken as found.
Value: 40 mA
